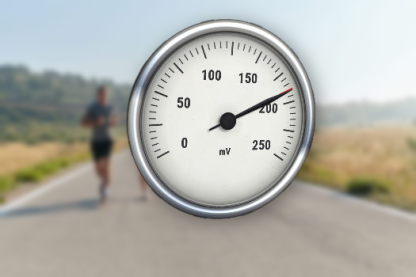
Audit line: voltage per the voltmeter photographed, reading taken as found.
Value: 190 mV
